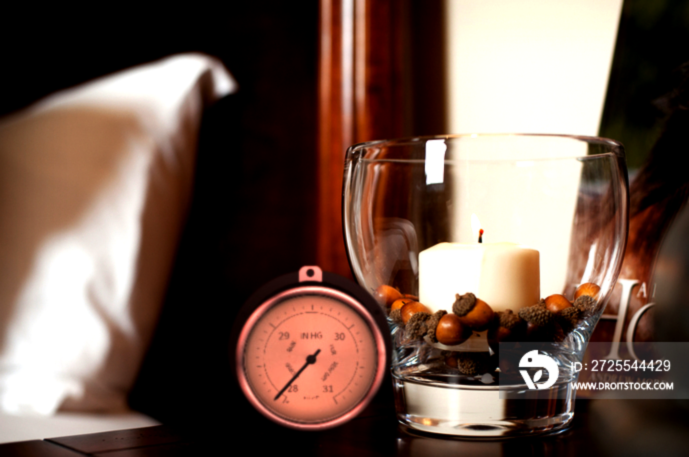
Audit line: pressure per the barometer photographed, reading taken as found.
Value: 28.1 inHg
